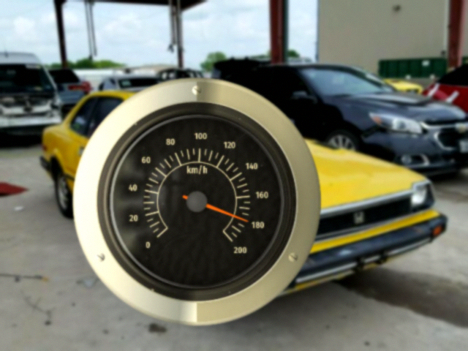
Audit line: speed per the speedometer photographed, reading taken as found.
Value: 180 km/h
